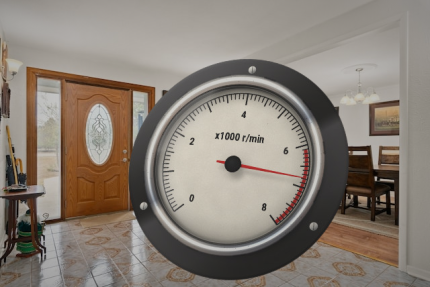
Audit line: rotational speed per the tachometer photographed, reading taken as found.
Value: 6800 rpm
